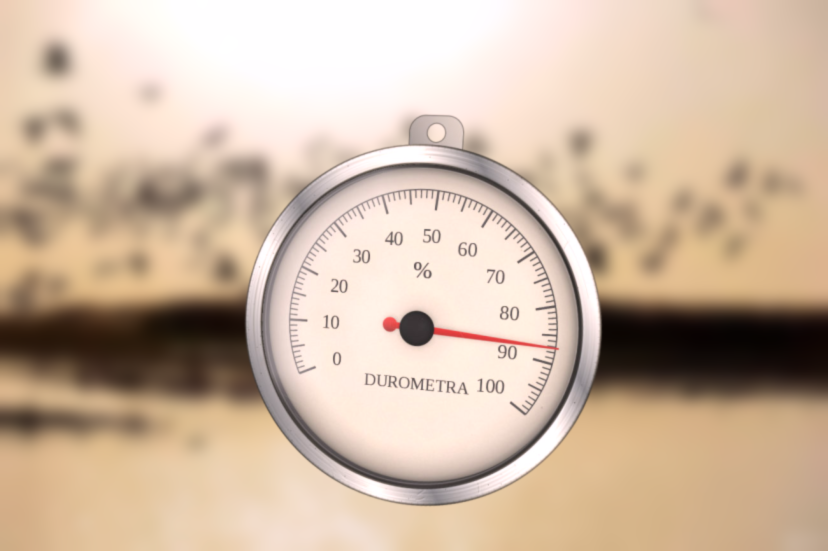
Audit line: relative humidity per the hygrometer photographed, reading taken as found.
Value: 87 %
